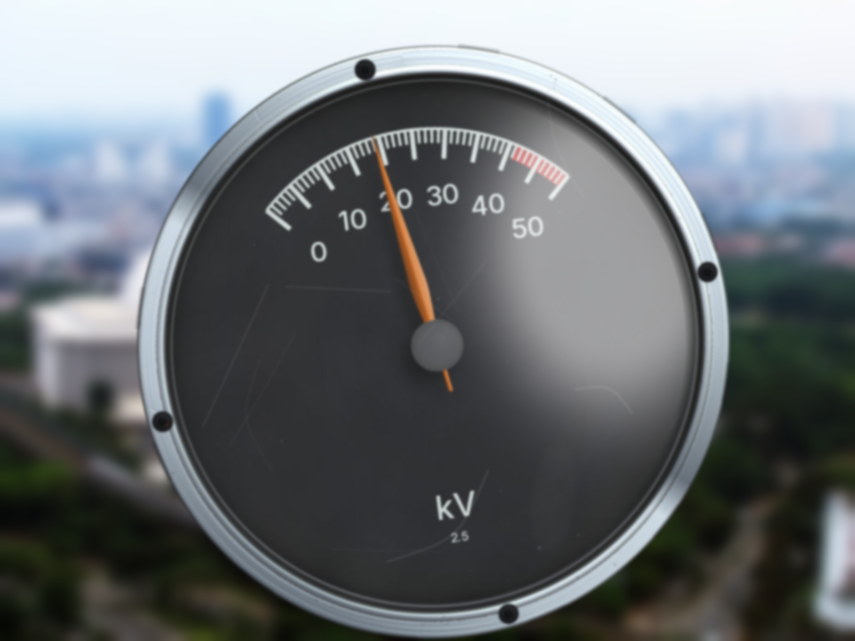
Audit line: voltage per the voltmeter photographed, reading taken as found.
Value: 19 kV
